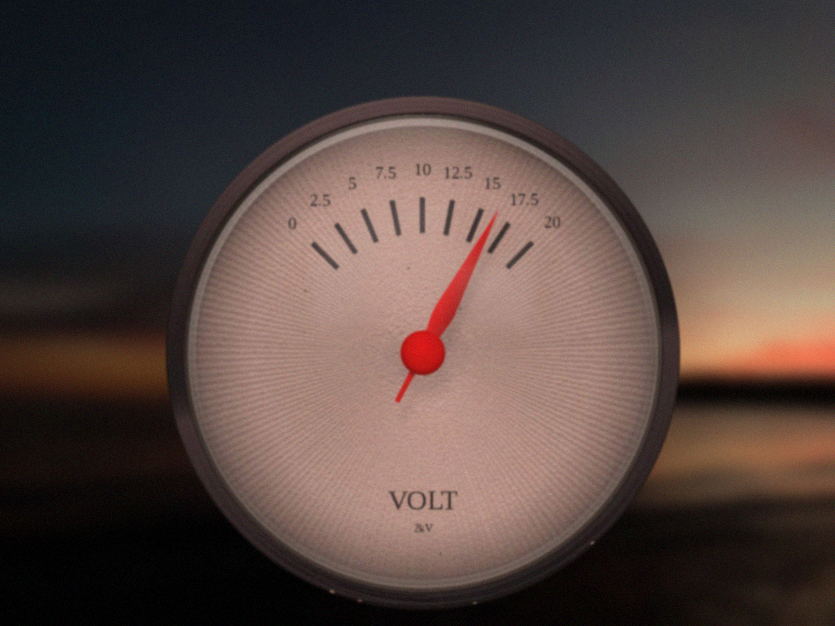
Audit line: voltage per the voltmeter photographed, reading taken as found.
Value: 16.25 V
